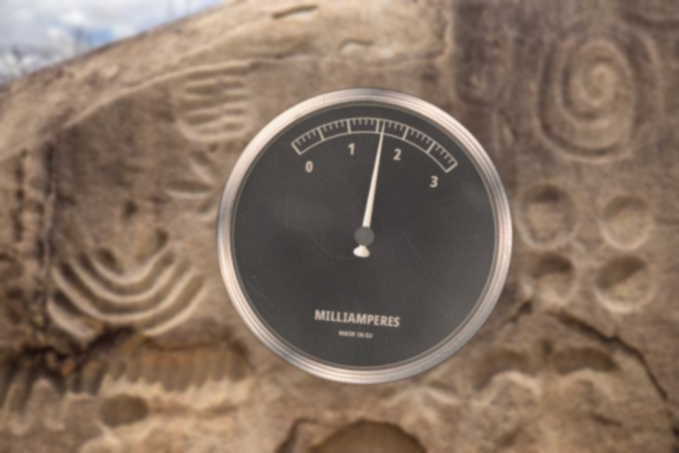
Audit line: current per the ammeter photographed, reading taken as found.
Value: 1.6 mA
